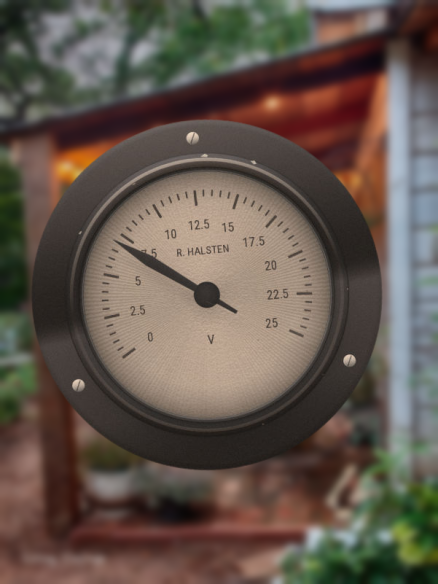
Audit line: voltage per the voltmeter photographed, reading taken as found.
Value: 7 V
